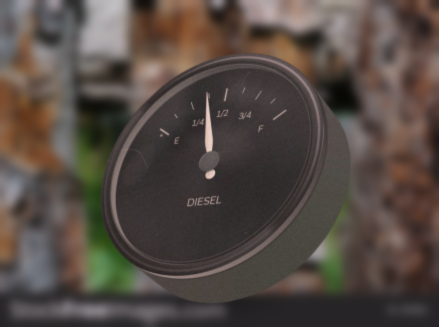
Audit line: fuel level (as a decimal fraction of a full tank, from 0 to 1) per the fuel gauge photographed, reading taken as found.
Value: 0.375
